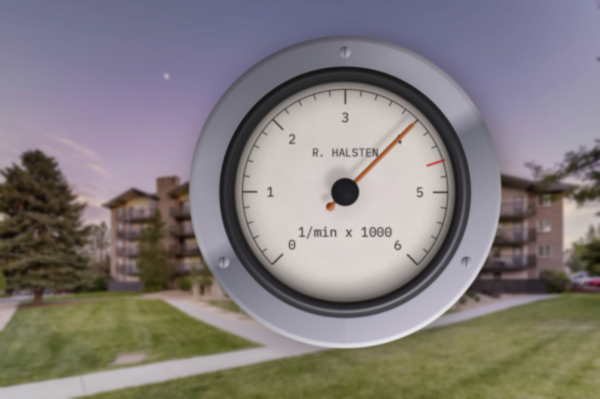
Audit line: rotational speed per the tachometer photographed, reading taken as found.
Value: 4000 rpm
